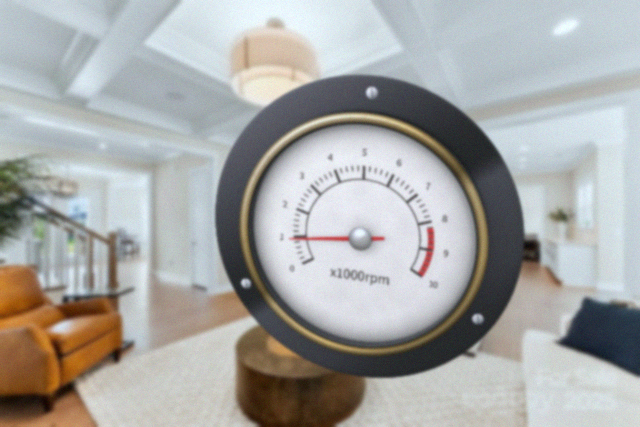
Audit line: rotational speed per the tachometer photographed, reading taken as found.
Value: 1000 rpm
